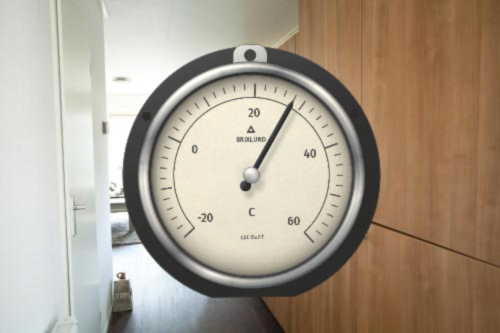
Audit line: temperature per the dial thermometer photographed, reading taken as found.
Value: 28 °C
